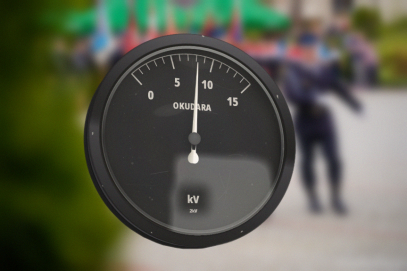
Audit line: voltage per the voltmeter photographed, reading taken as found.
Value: 8 kV
